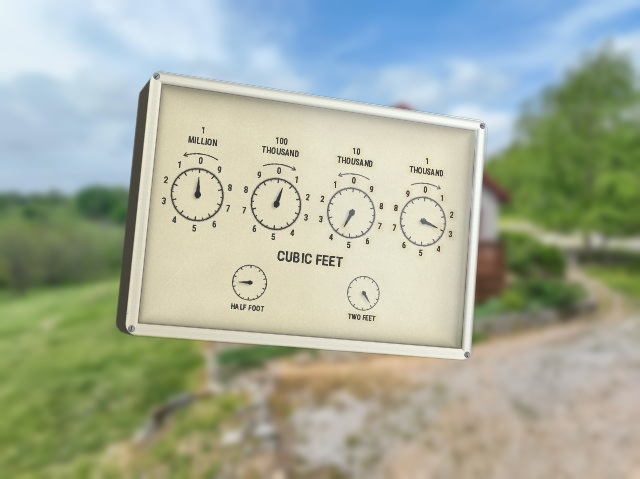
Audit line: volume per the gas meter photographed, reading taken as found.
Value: 4300 ft³
